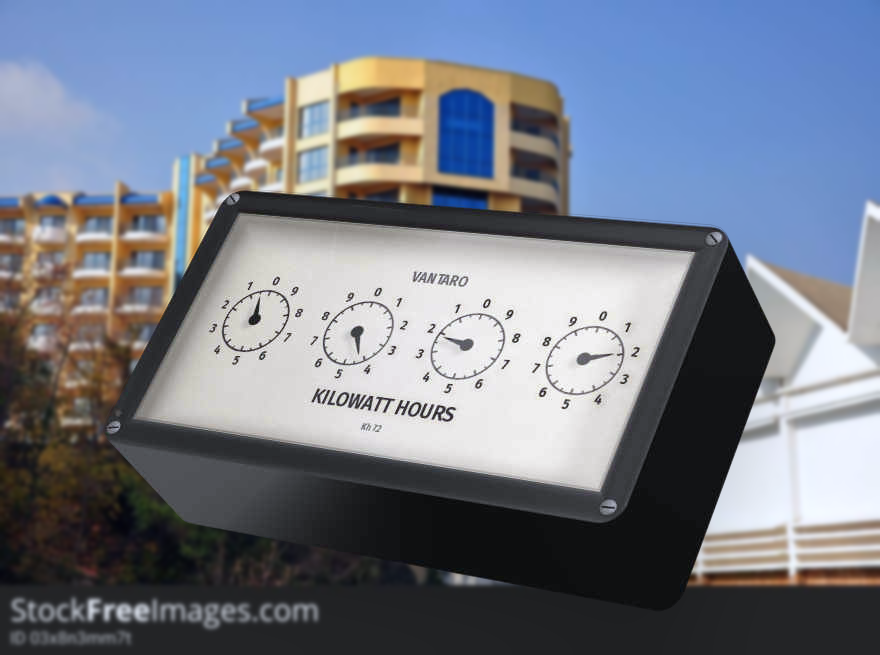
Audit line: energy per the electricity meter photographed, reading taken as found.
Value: 422 kWh
